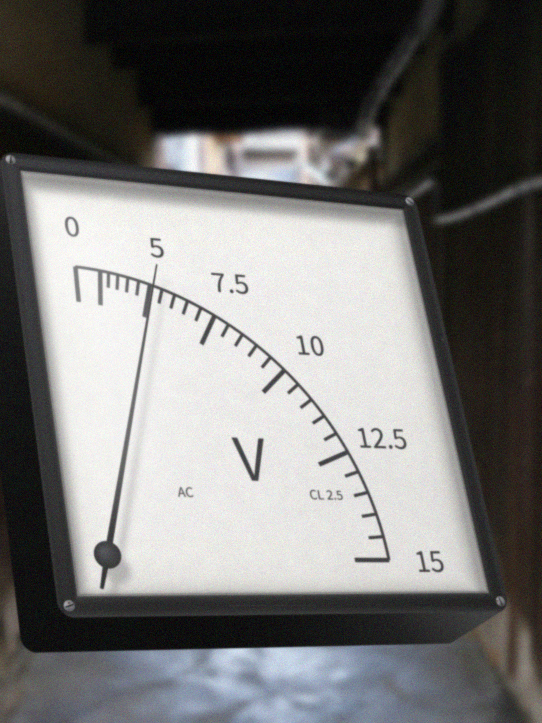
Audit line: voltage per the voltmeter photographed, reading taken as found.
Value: 5 V
